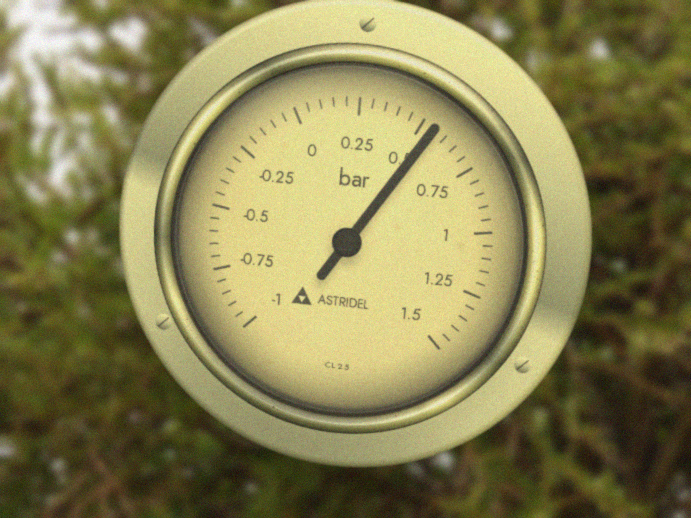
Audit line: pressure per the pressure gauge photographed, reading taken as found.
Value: 0.55 bar
